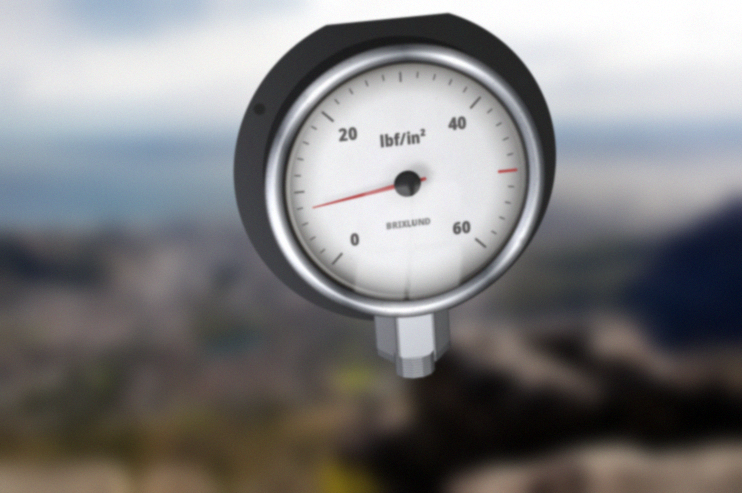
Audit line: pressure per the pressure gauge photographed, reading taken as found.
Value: 8 psi
